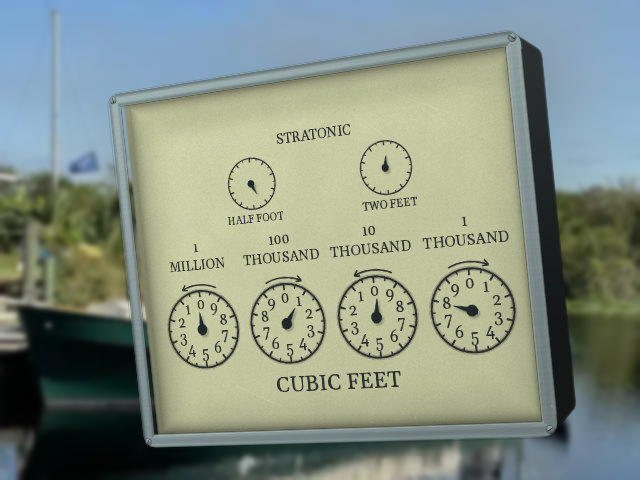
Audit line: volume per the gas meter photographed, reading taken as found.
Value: 9800 ft³
